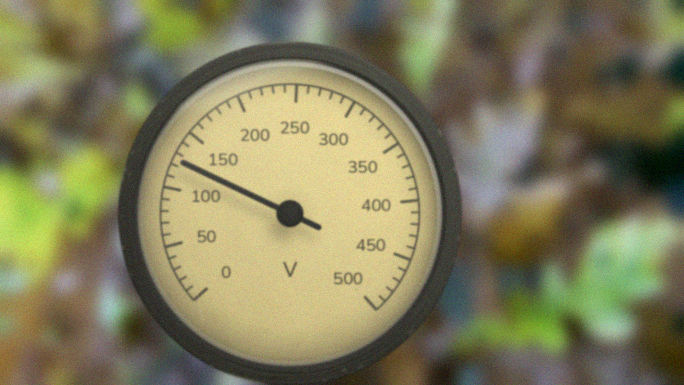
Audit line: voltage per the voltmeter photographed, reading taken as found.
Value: 125 V
